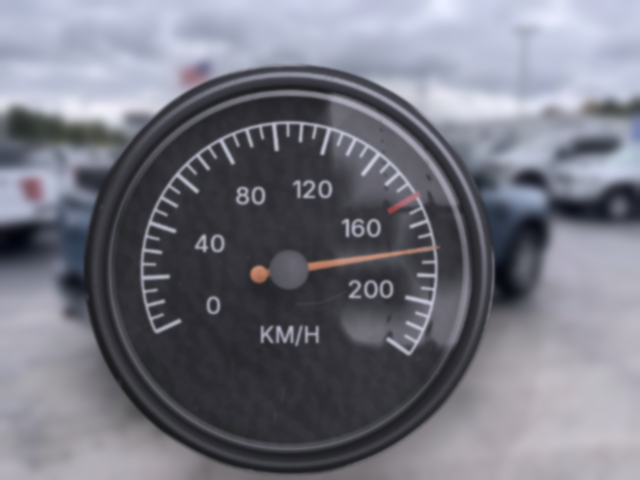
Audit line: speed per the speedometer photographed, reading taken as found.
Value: 180 km/h
